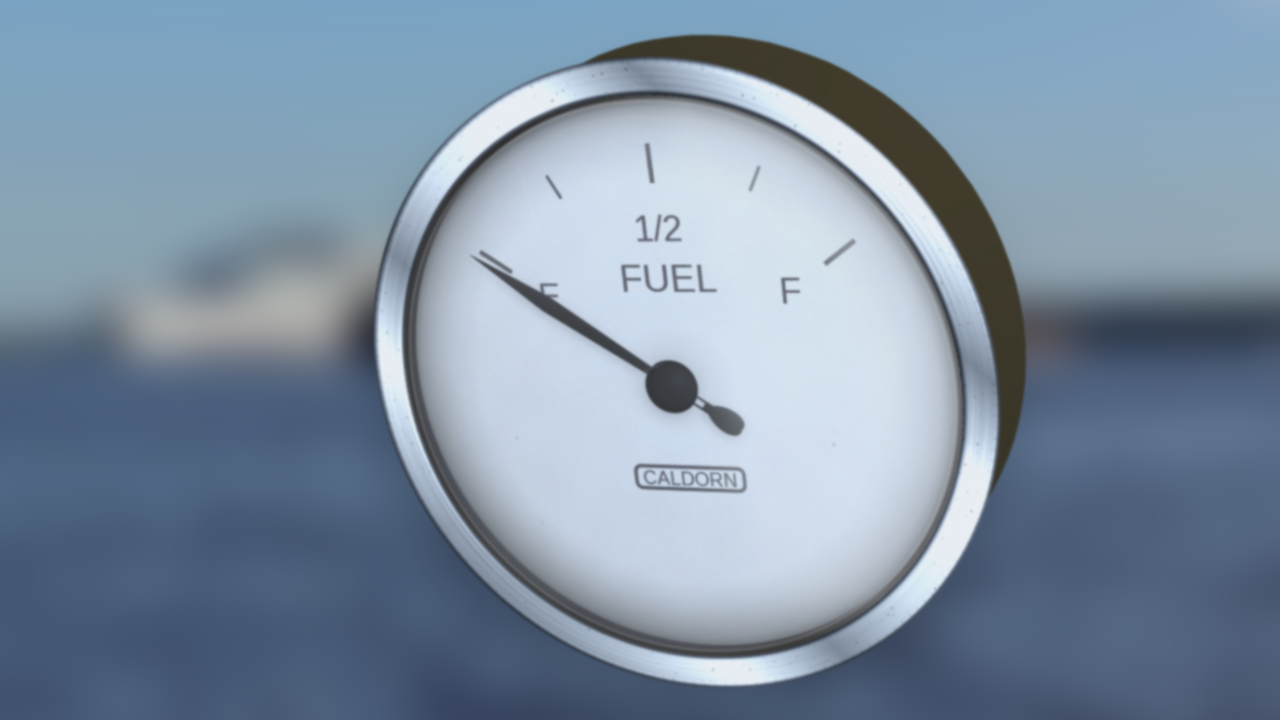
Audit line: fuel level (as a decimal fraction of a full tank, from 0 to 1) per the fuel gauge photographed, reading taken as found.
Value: 0
